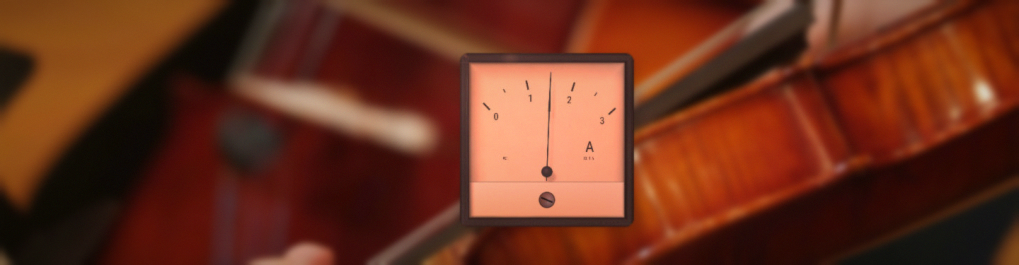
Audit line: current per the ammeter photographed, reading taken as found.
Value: 1.5 A
